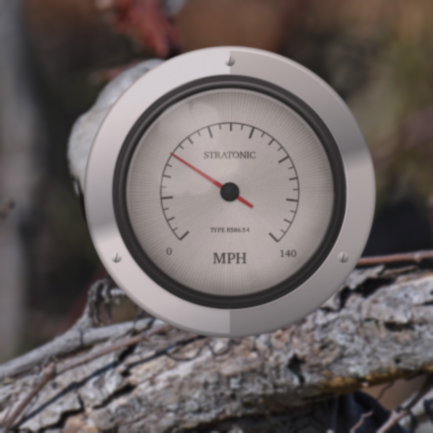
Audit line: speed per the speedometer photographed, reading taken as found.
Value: 40 mph
